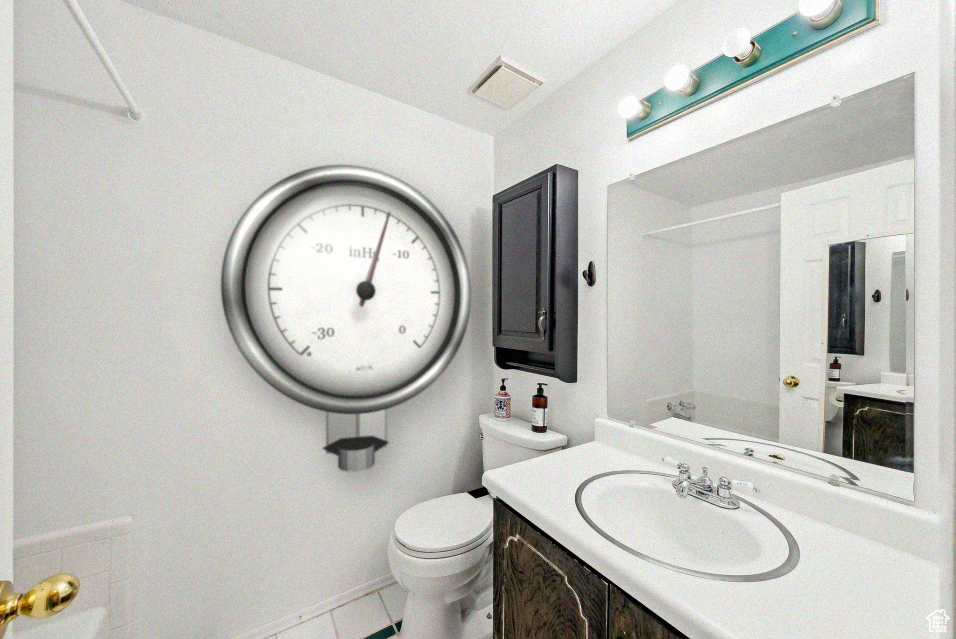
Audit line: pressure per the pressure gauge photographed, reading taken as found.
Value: -13 inHg
